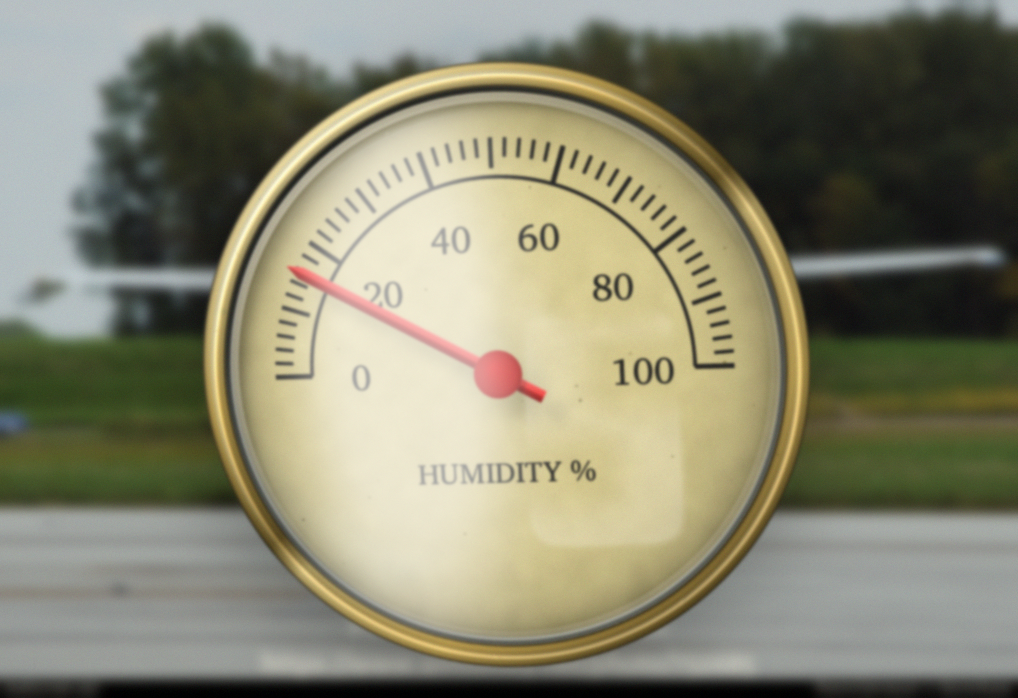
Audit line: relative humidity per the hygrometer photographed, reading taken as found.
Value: 16 %
